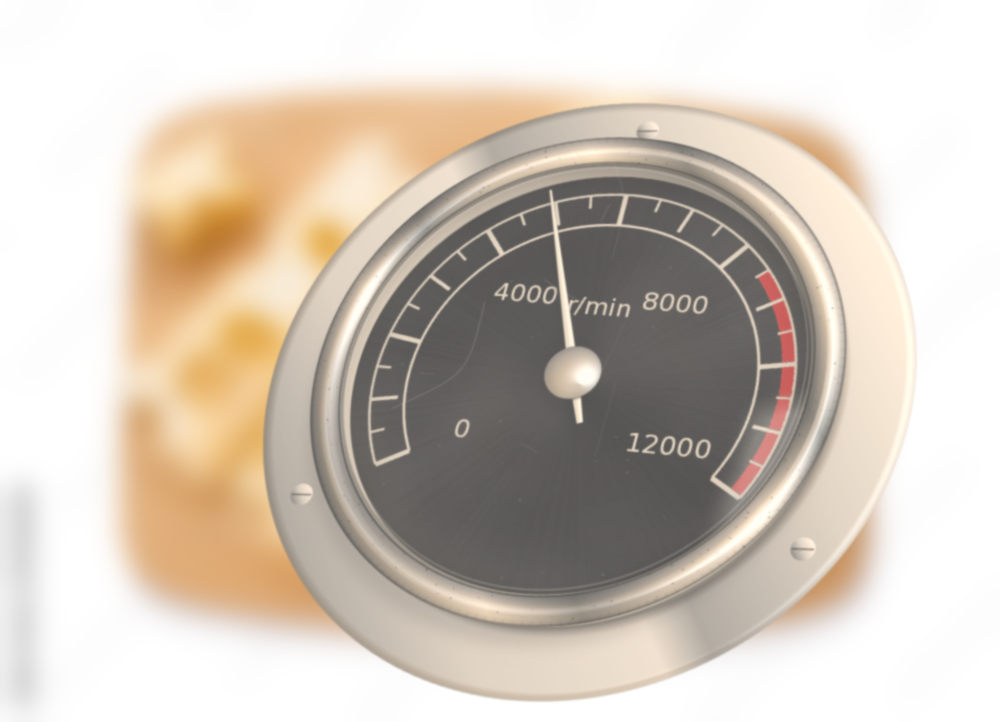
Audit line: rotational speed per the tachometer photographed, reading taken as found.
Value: 5000 rpm
